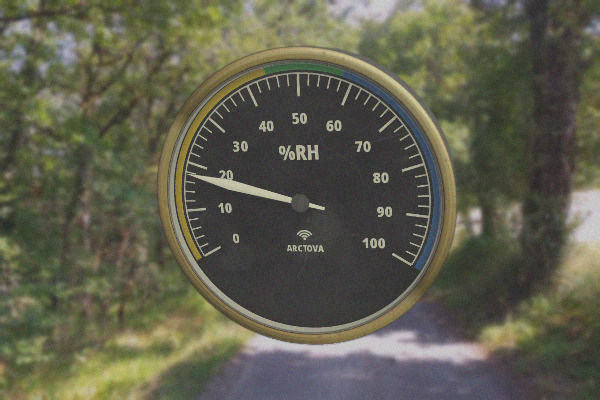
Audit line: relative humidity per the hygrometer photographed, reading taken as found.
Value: 18 %
